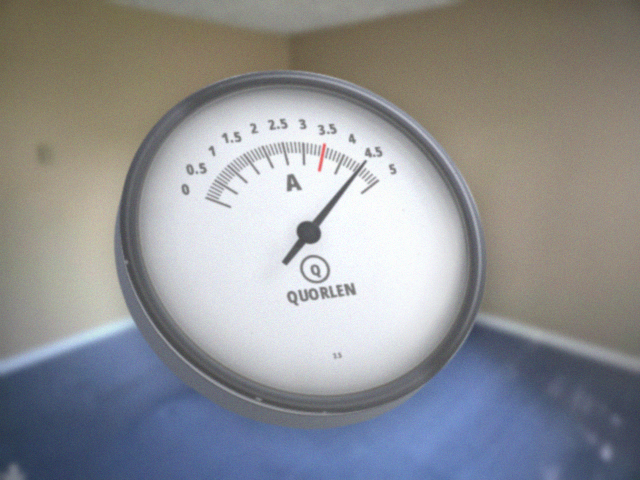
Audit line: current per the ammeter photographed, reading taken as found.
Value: 4.5 A
